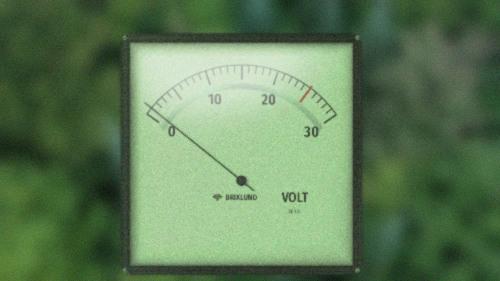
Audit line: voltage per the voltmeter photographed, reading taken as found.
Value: 1 V
